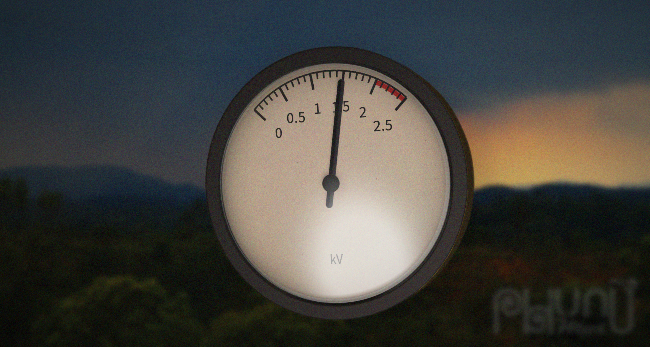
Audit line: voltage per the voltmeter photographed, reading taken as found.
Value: 1.5 kV
